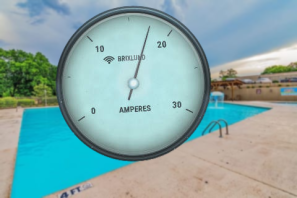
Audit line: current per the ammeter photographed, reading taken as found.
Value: 17.5 A
